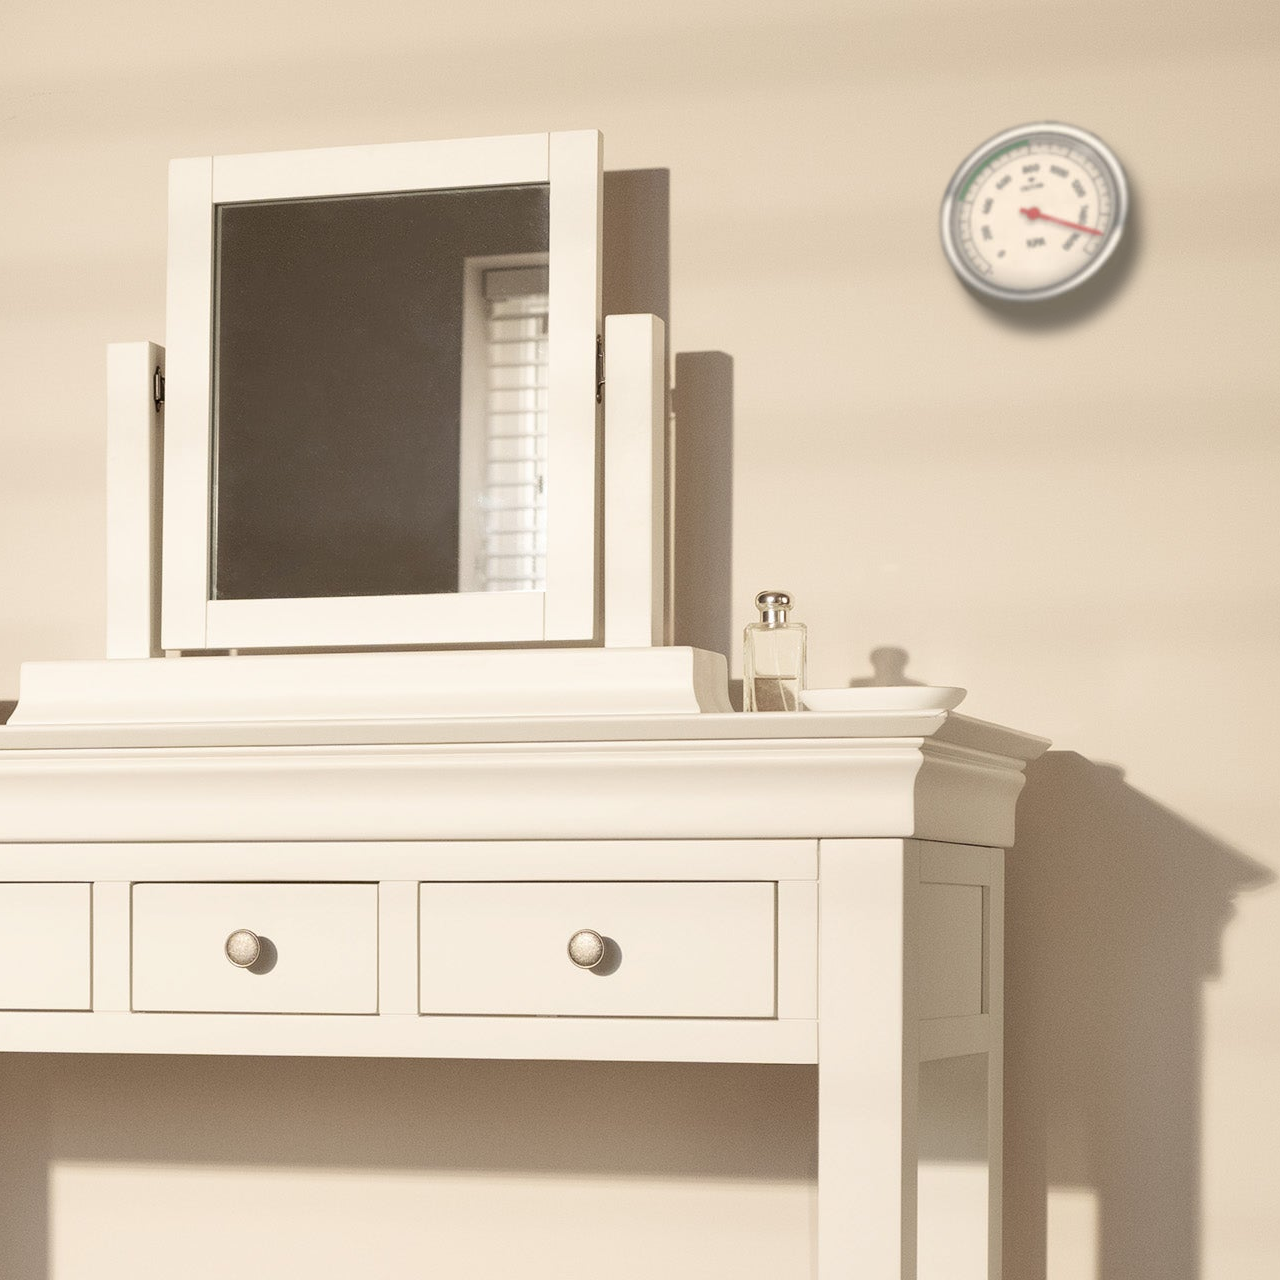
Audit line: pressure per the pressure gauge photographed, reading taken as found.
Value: 1500 kPa
